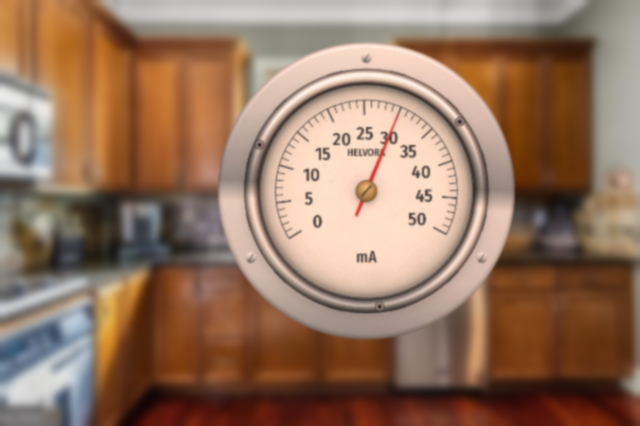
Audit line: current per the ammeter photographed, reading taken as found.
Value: 30 mA
